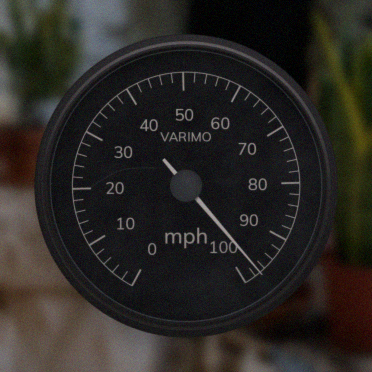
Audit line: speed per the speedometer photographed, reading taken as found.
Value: 97 mph
